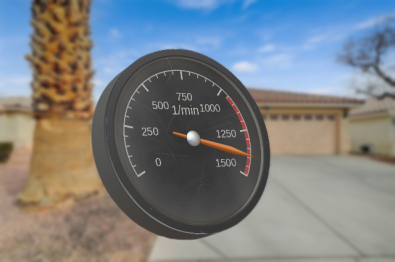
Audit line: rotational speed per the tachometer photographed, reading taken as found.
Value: 1400 rpm
